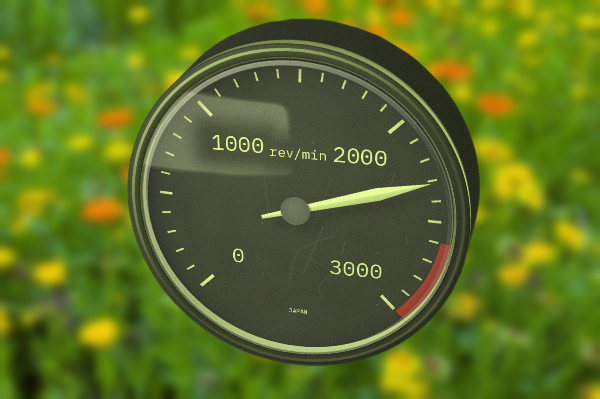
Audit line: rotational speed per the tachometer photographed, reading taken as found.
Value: 2300 rpm
